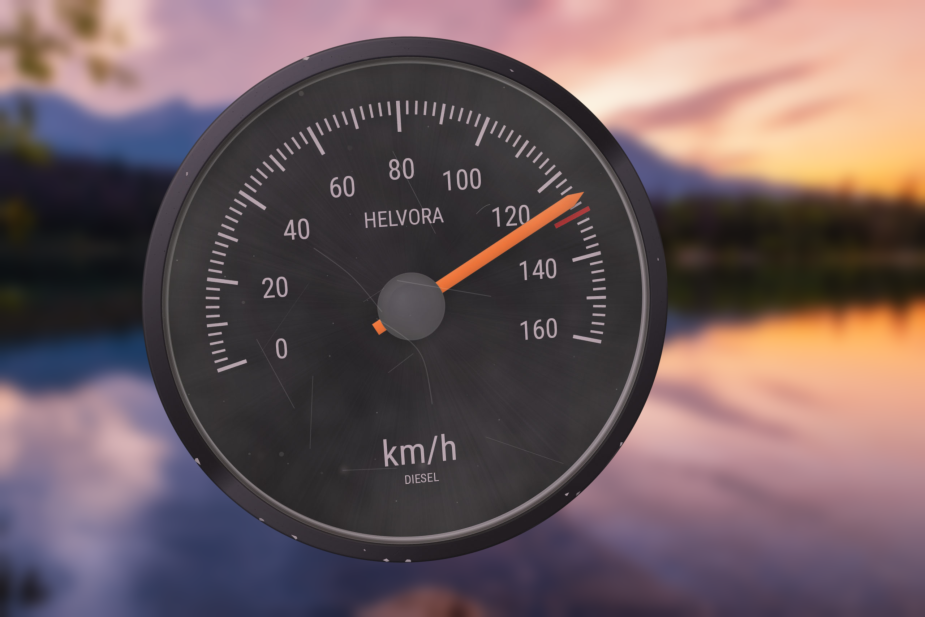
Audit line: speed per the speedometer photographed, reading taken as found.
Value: 126 km/h
